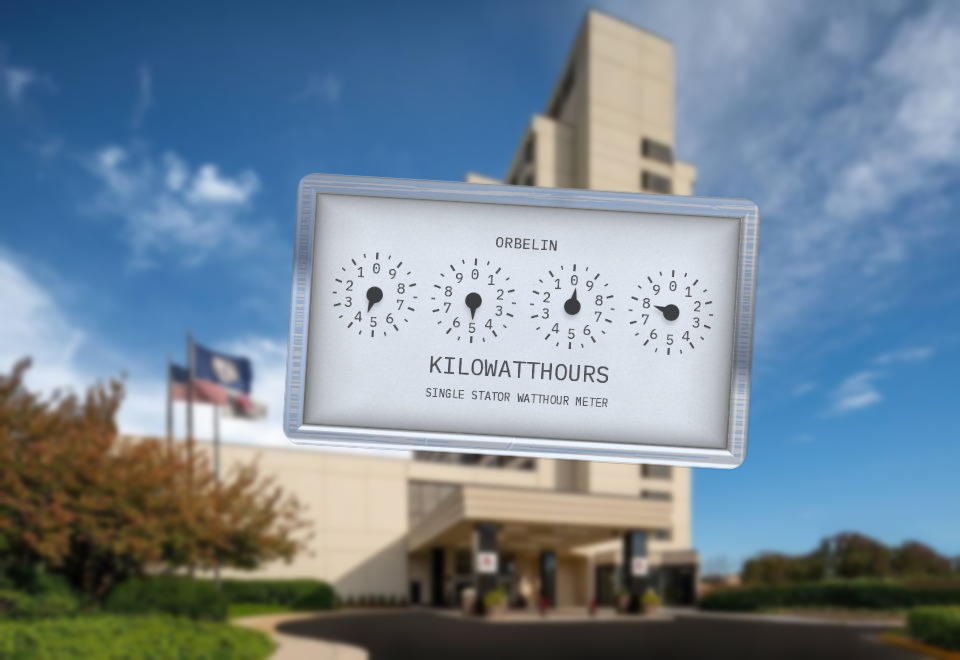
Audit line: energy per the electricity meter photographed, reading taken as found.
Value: 4498 kWh
